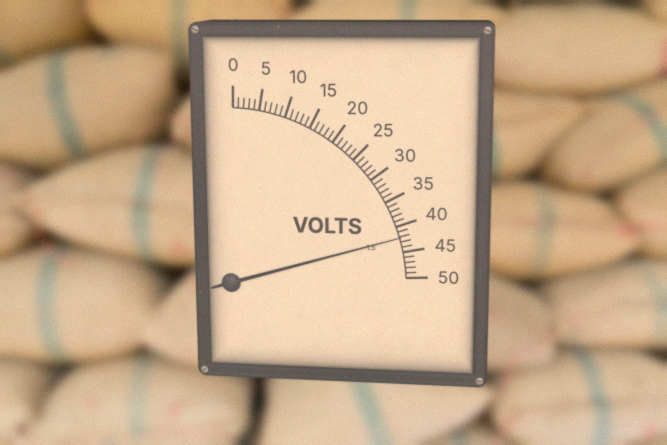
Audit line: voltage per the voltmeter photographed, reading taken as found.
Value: 42 V
